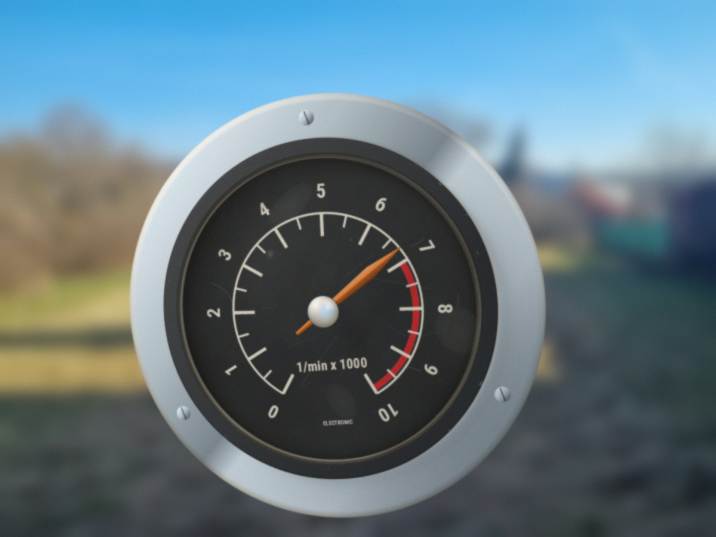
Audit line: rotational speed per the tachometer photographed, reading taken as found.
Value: 6750 rpm
